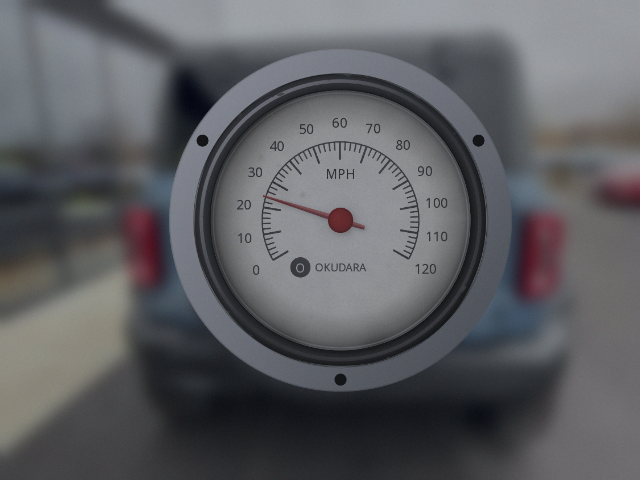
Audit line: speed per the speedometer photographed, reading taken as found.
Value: 24 mph
